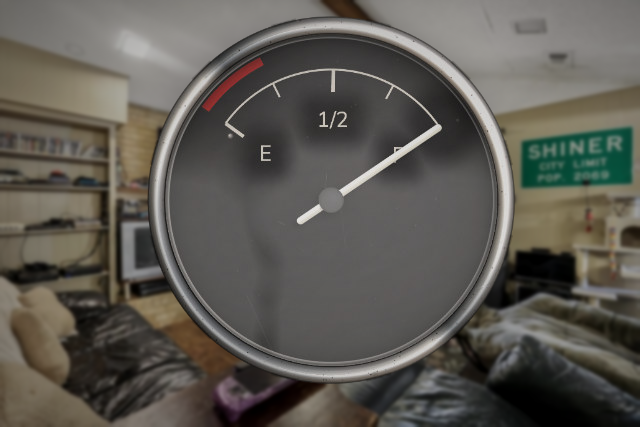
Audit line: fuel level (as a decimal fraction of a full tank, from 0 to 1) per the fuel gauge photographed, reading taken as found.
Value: 1
